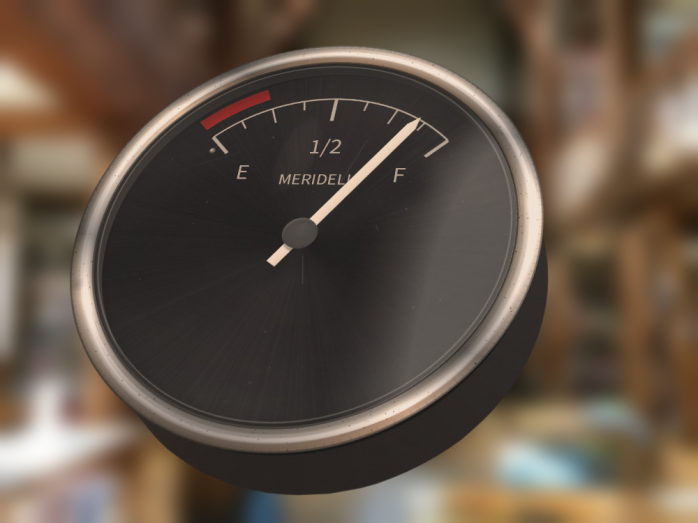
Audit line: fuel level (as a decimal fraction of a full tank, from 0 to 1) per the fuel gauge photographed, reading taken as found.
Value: 0.875
